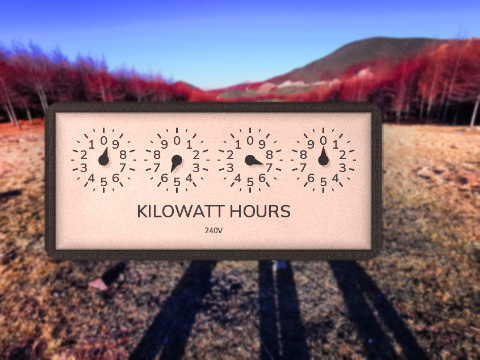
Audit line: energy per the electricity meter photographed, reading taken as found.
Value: 9570 kWh
